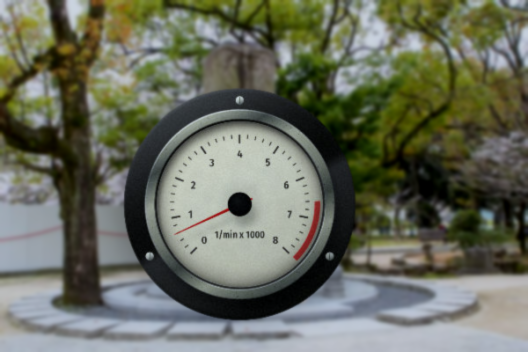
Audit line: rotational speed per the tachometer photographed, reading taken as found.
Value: 600 rpm
